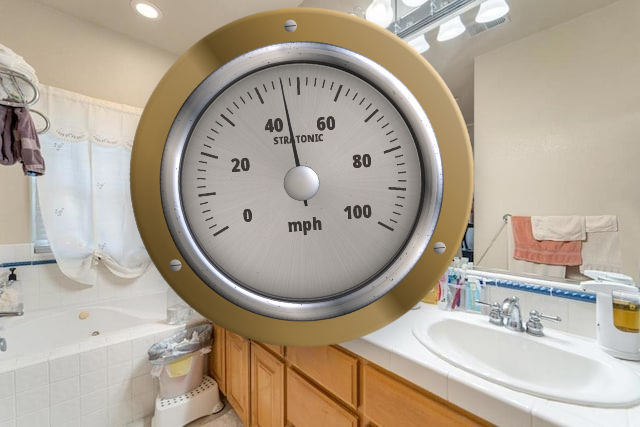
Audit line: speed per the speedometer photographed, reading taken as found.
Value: 46 mph
